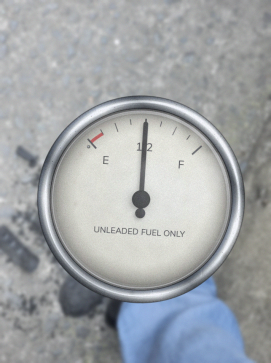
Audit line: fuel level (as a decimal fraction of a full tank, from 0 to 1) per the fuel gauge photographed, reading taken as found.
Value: 0.5
